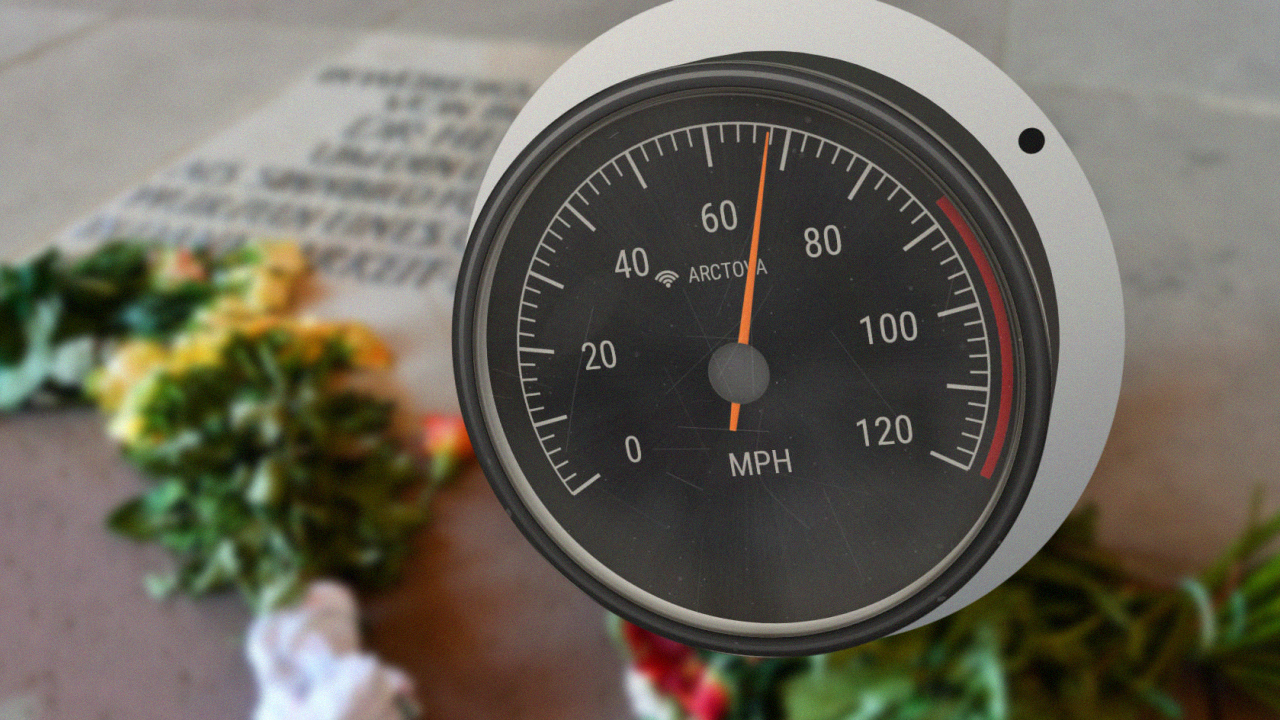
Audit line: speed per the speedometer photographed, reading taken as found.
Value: 68 mph
